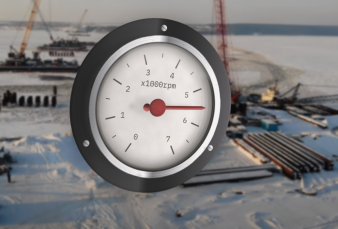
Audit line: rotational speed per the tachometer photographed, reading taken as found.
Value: 5500 rpm
